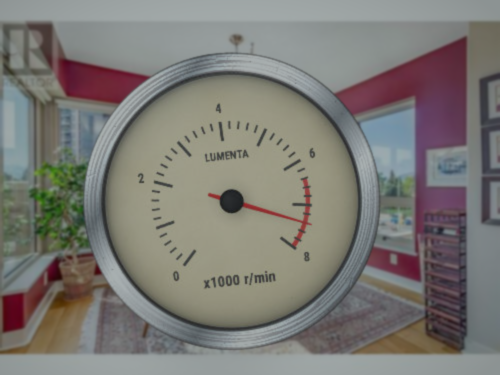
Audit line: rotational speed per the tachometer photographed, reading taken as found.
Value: 7400 rpm
